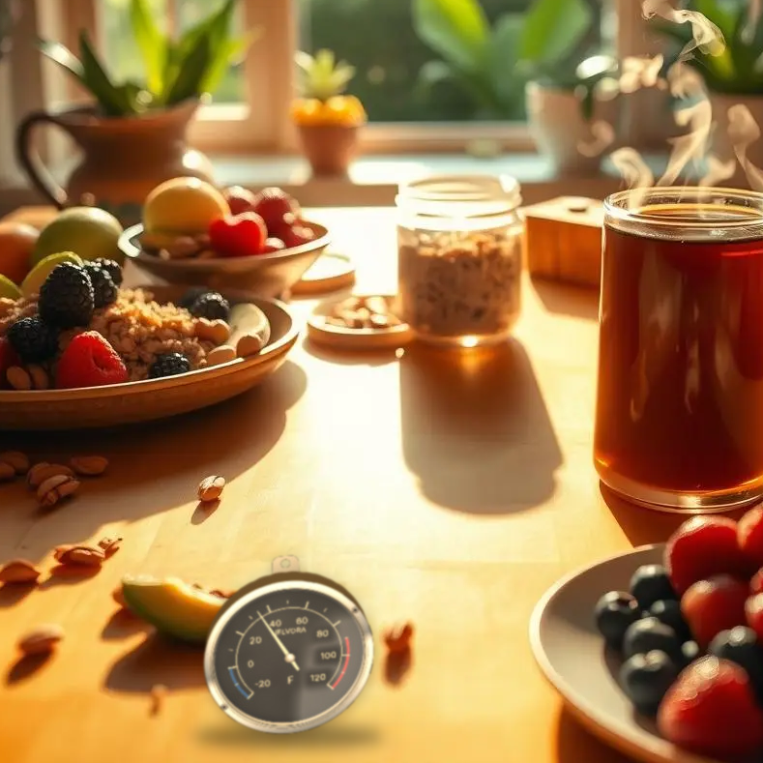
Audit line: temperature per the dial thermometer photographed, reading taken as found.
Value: 35 °F
